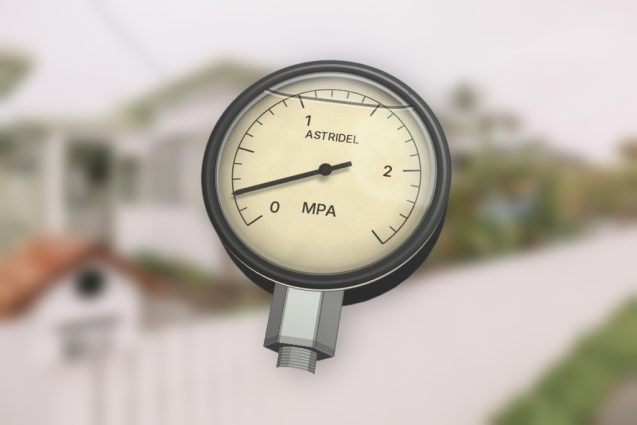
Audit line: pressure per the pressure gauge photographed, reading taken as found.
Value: 0.2 MPa
